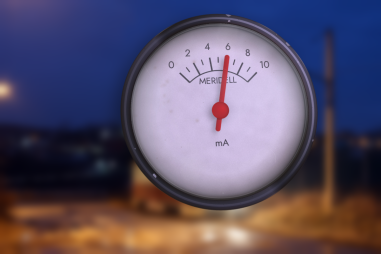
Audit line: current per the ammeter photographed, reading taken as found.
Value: 6 mA
